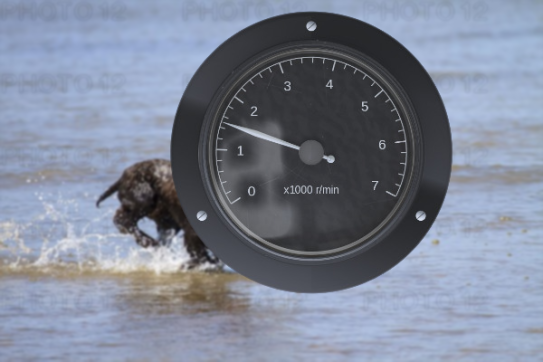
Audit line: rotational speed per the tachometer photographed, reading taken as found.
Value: 1500 rpm
